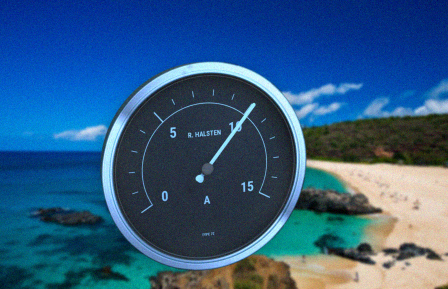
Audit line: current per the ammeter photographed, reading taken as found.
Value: 10 A
